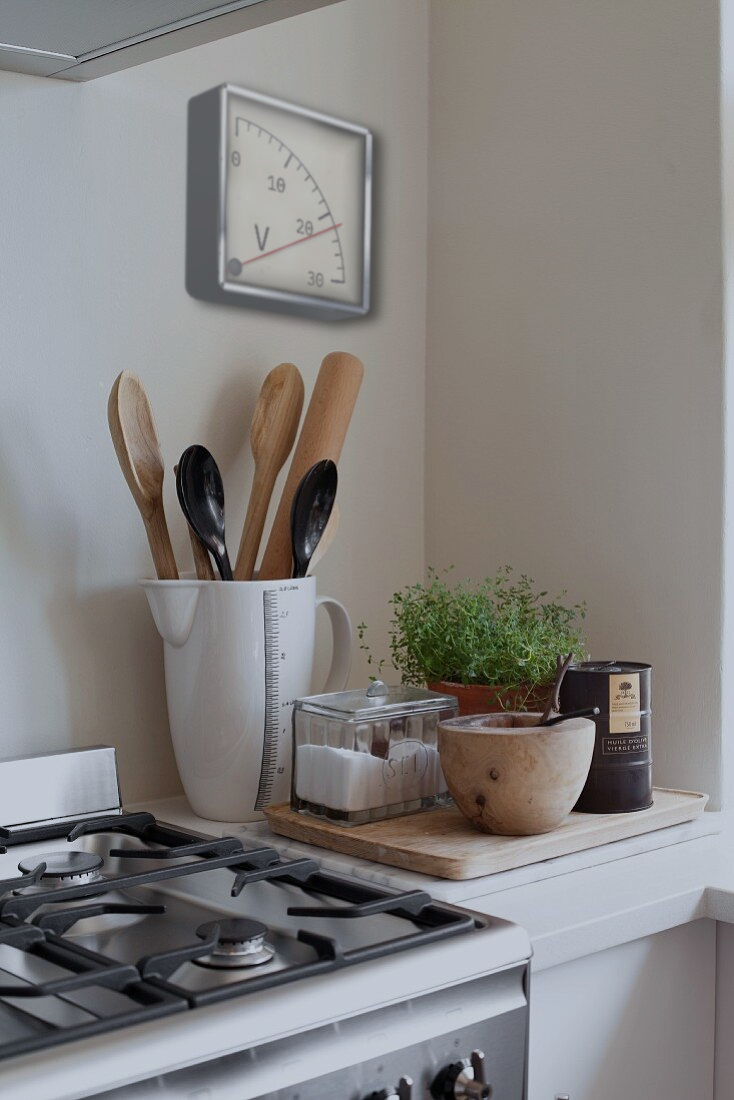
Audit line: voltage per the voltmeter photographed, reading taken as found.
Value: 22 V
